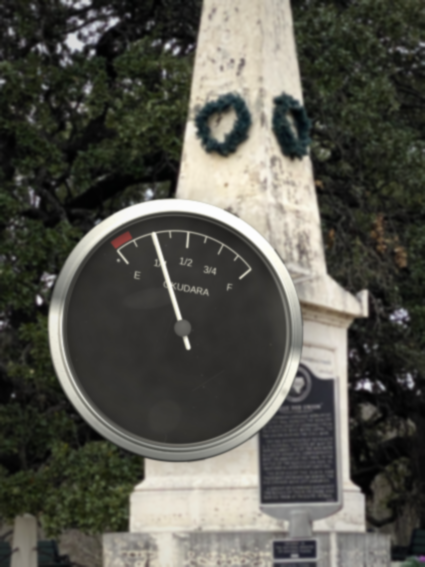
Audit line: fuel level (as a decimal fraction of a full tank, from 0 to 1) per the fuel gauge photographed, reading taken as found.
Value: 0.25
